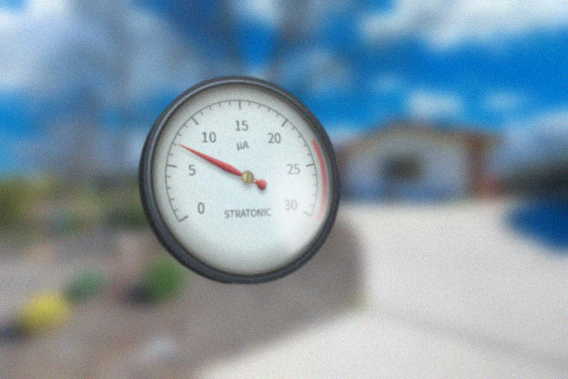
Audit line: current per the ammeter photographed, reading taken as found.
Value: 7 µA
